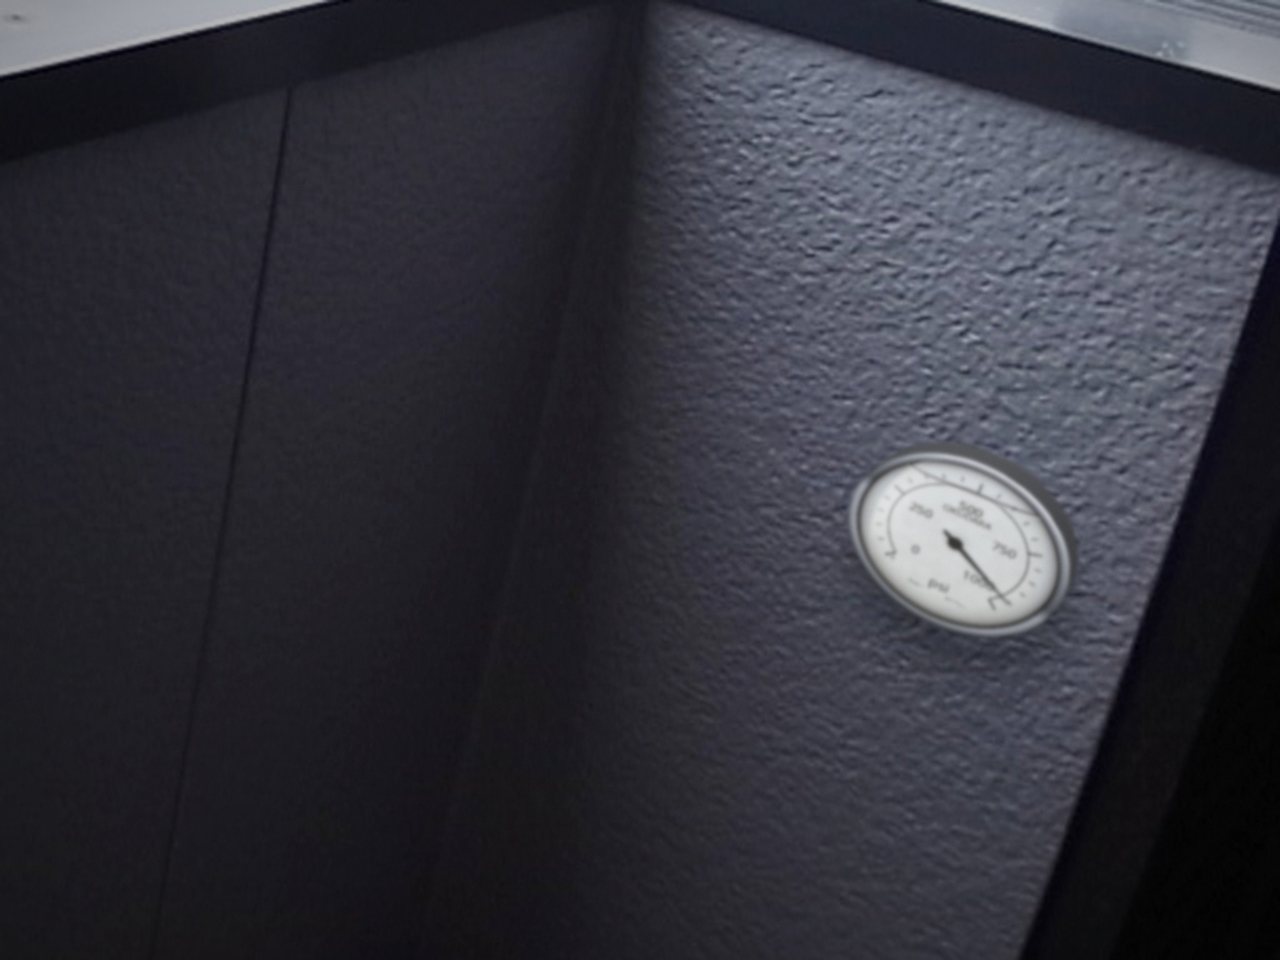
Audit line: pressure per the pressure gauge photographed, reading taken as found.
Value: 950 psi
